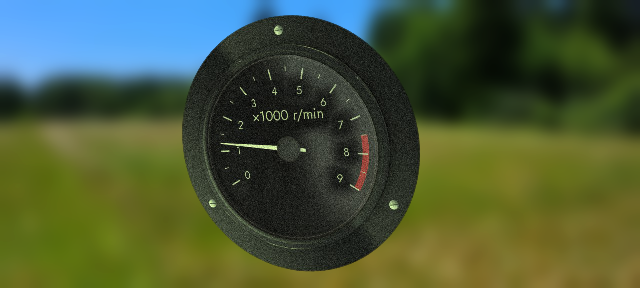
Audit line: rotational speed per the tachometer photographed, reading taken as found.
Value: 1250 rpm
